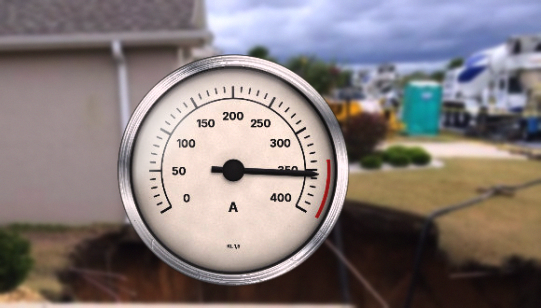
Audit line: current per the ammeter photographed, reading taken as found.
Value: 355 A
